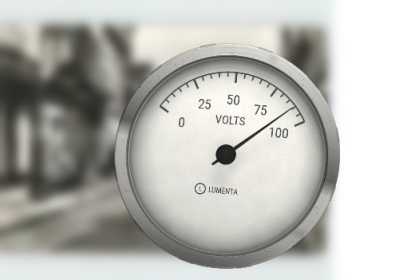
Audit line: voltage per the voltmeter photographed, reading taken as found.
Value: 90 V
